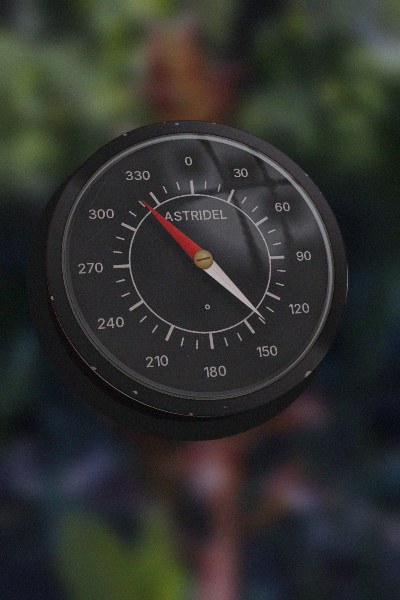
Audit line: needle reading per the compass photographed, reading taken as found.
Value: 320 °
